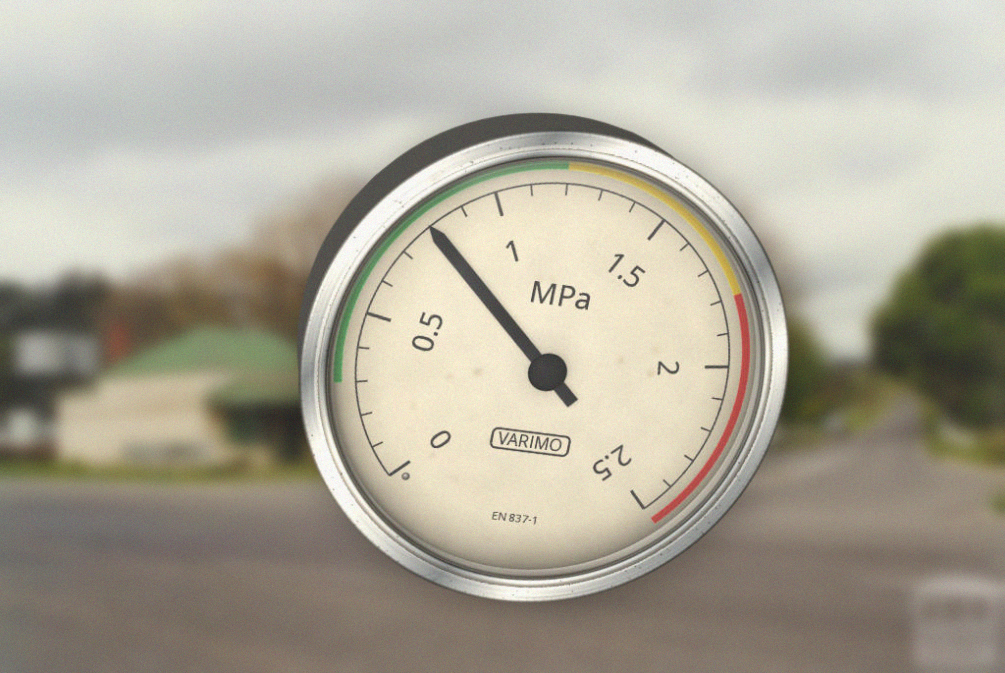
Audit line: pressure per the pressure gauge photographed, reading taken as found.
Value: 0.8 MPa
